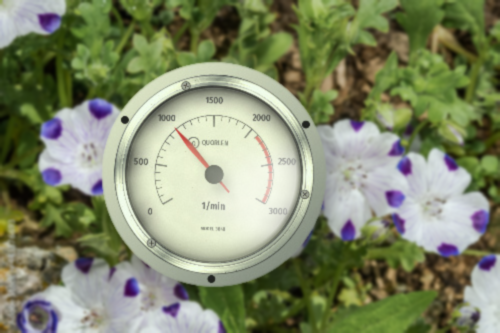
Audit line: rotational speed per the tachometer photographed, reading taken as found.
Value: 1000 rpm
